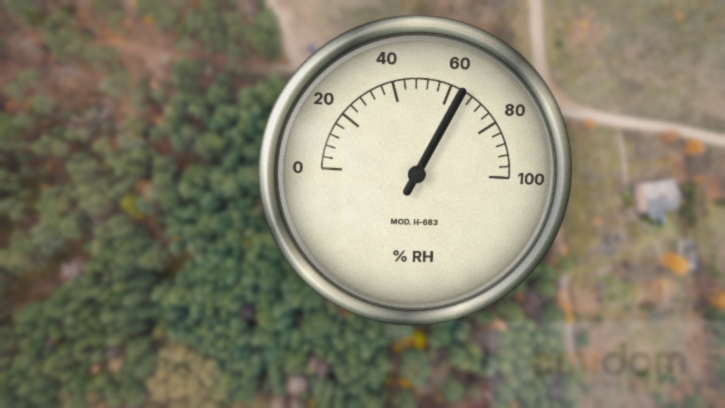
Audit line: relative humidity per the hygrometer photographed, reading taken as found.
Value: 64 %
